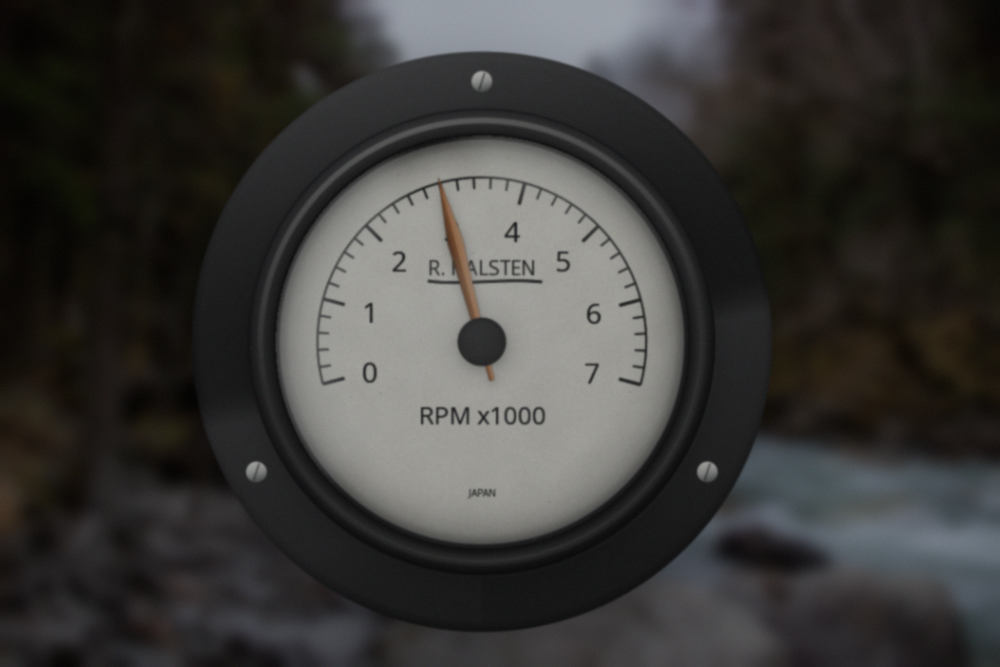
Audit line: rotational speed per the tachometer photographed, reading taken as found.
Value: 3000 rpm
